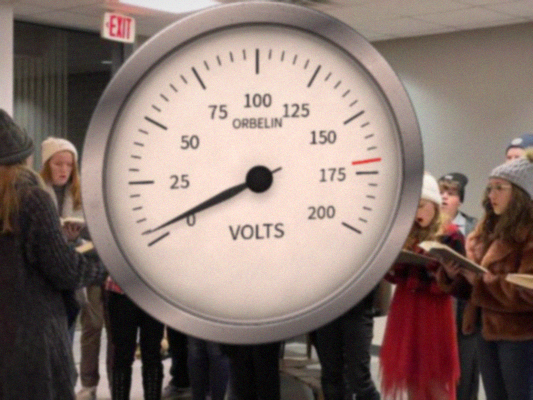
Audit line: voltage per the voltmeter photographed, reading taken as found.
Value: 5 V
